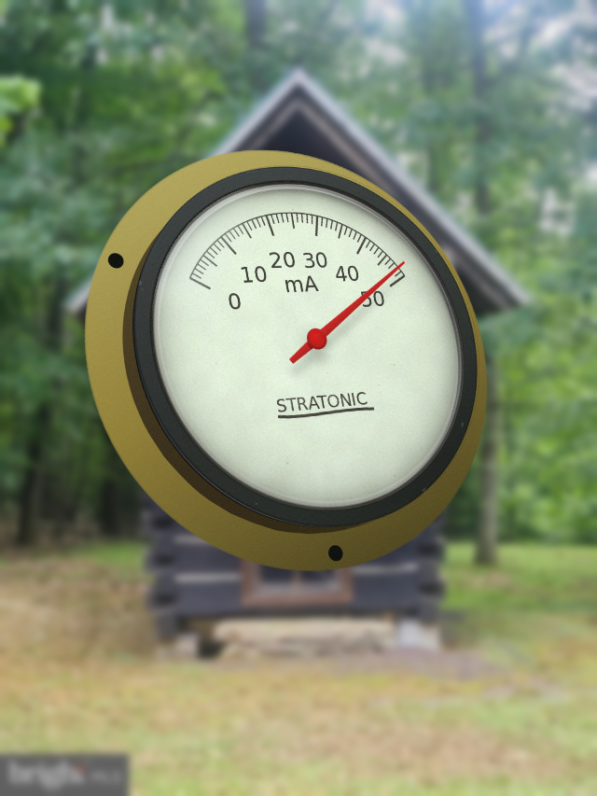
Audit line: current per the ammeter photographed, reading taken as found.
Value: 48 mA
